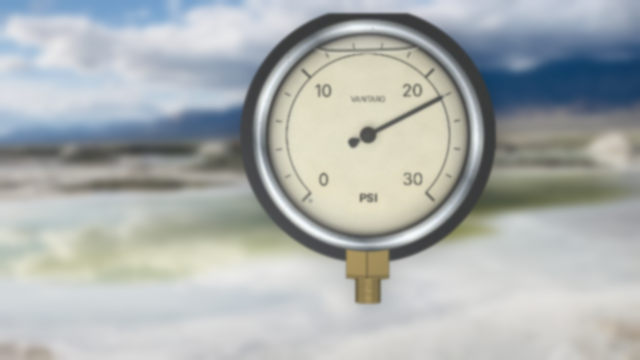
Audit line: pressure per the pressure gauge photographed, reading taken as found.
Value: 22 psi
